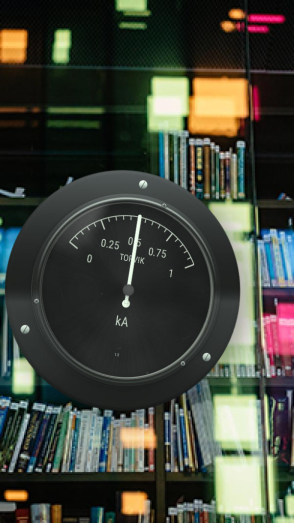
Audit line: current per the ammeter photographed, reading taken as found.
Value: 0.5 kA
